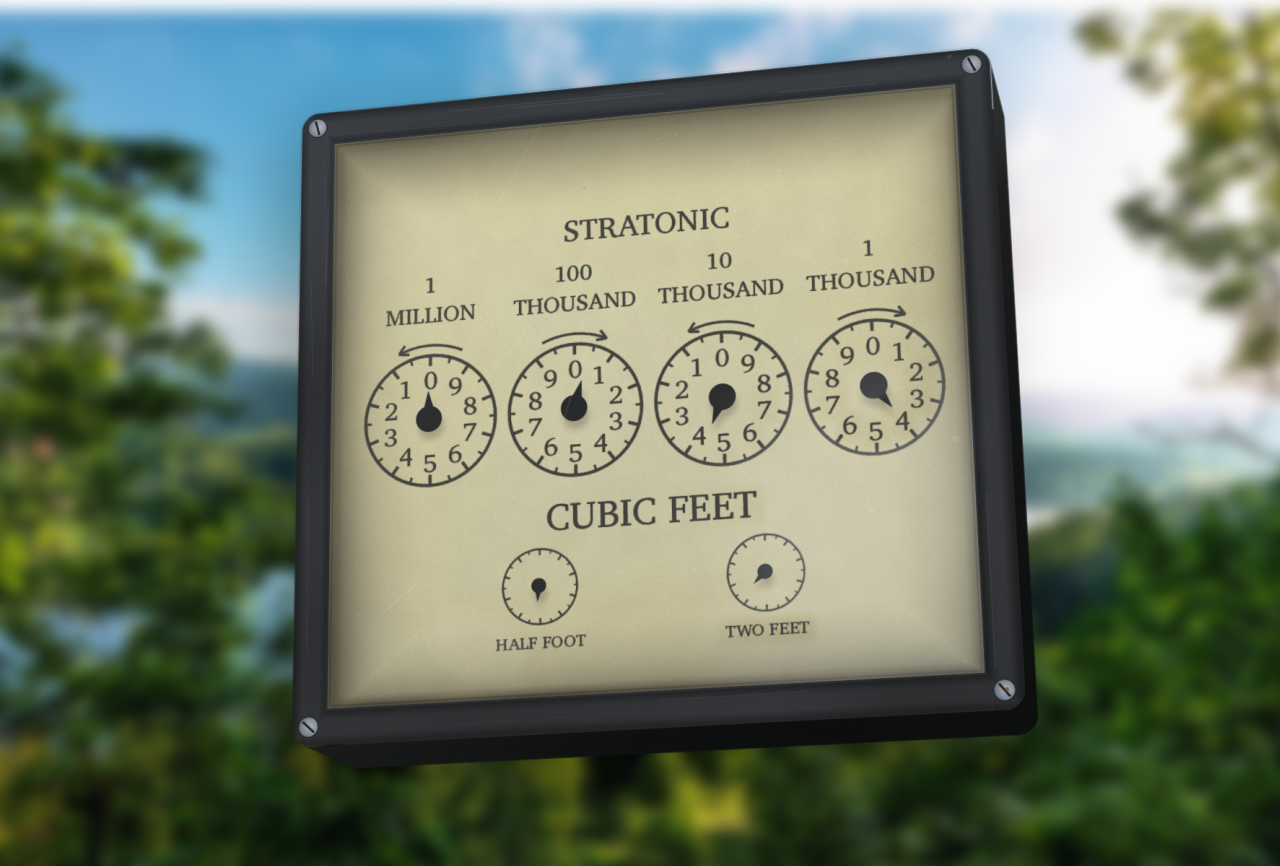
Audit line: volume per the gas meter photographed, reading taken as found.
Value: 4400 ft³
